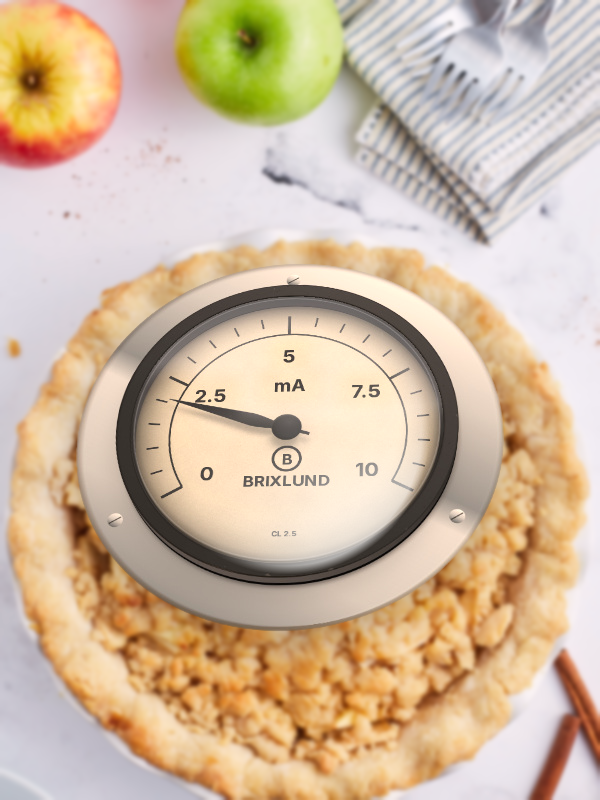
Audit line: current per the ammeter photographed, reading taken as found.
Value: 2 mA
